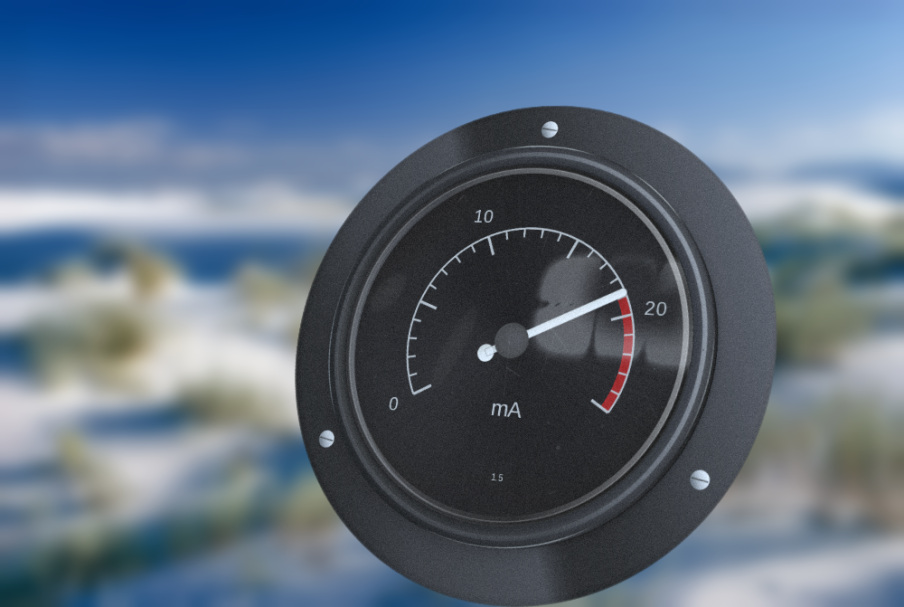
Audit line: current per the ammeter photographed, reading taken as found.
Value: 19 mA
